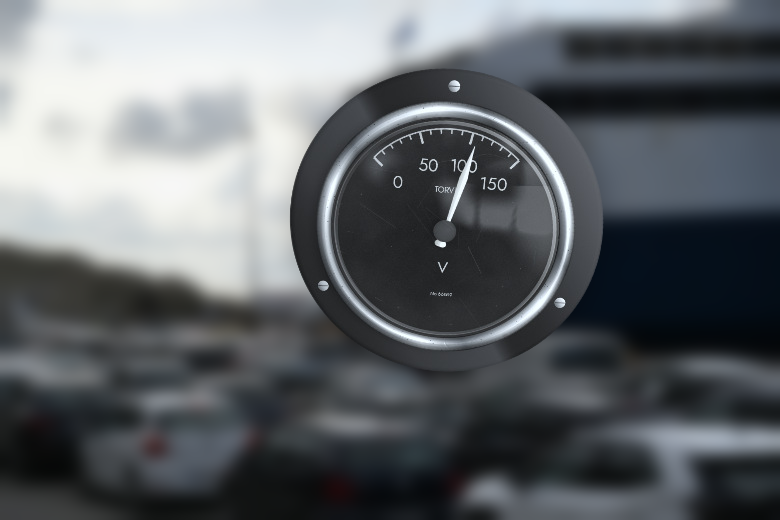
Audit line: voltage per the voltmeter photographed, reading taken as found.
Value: 105 V
